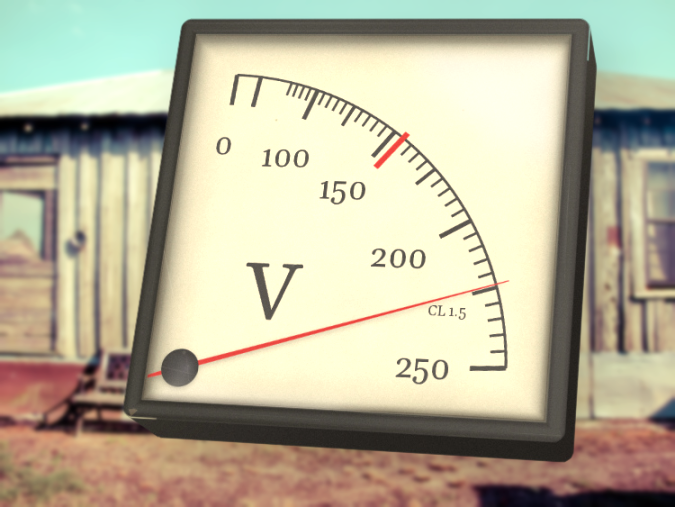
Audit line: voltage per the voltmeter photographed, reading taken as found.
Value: 225 V
